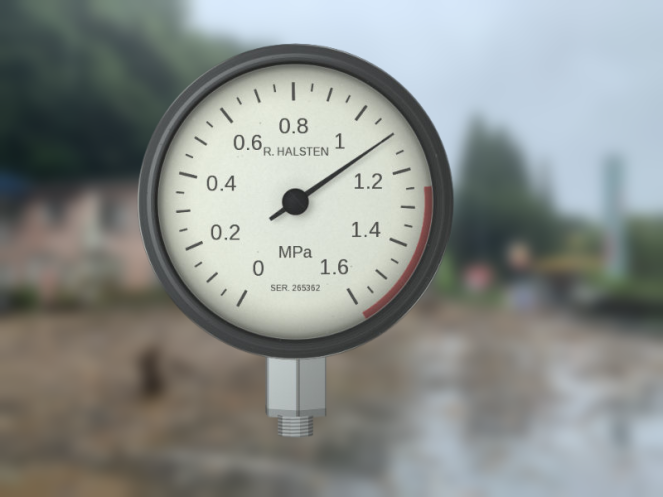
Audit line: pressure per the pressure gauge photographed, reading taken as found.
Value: 1.1 MPa
